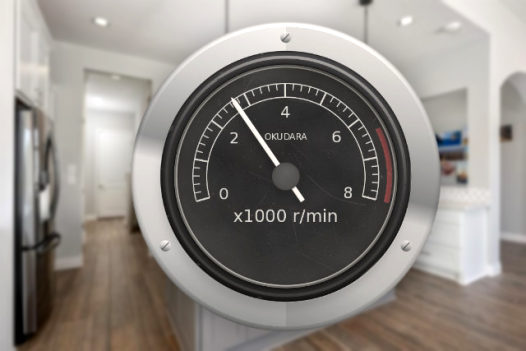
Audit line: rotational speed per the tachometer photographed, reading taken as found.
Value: 2700 rpm
